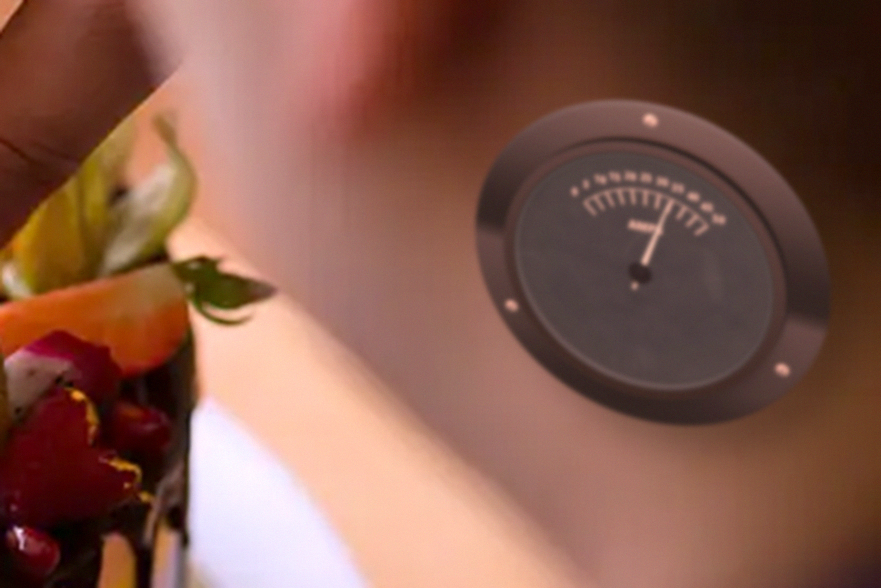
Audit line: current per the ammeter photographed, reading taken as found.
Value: 35 A
